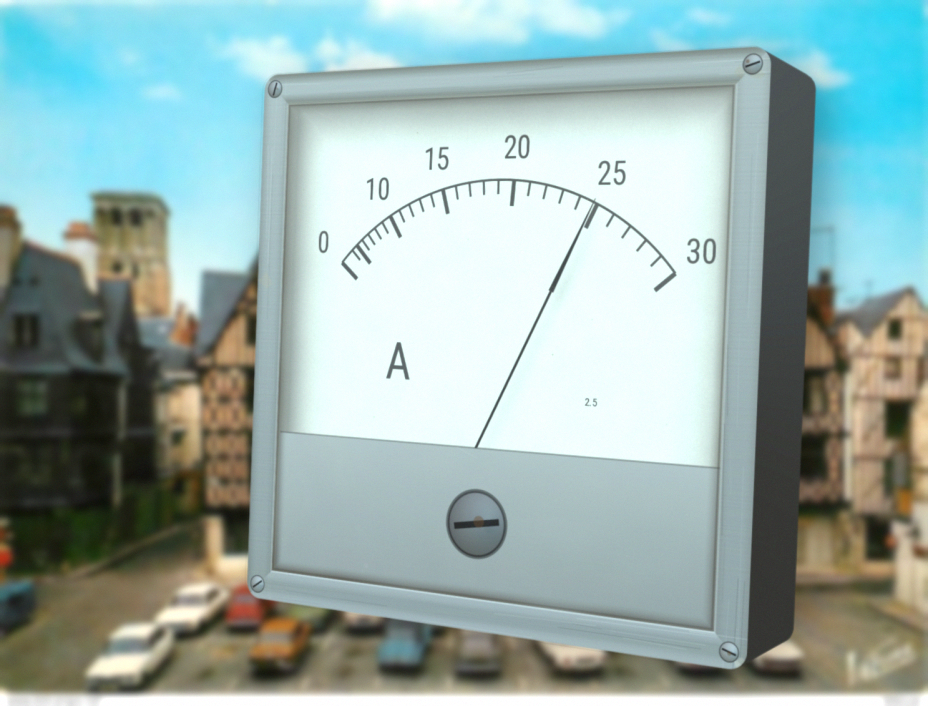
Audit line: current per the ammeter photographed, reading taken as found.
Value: 25 A
